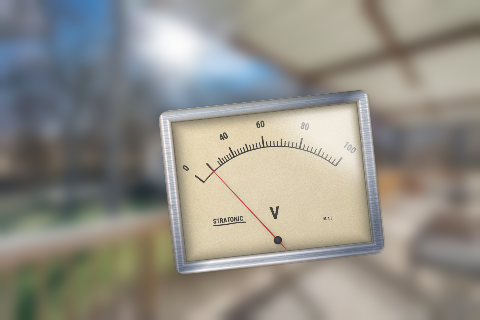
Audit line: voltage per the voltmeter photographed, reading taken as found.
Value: 20 V
